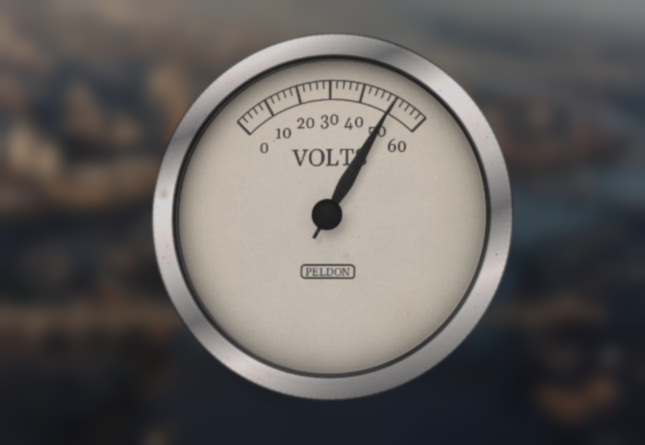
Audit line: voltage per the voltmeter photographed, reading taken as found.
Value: 50 V
